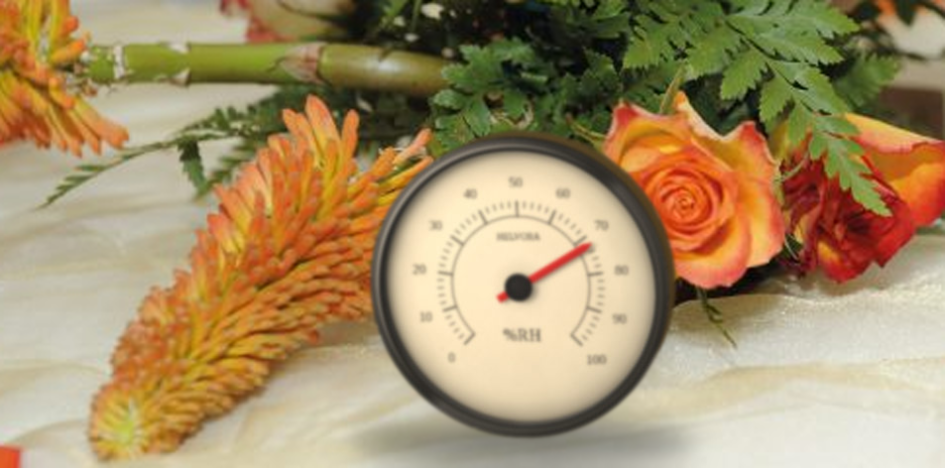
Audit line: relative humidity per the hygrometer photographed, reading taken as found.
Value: 72 %
